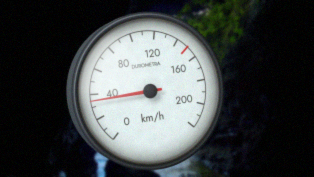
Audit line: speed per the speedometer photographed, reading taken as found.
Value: 35 km/h
